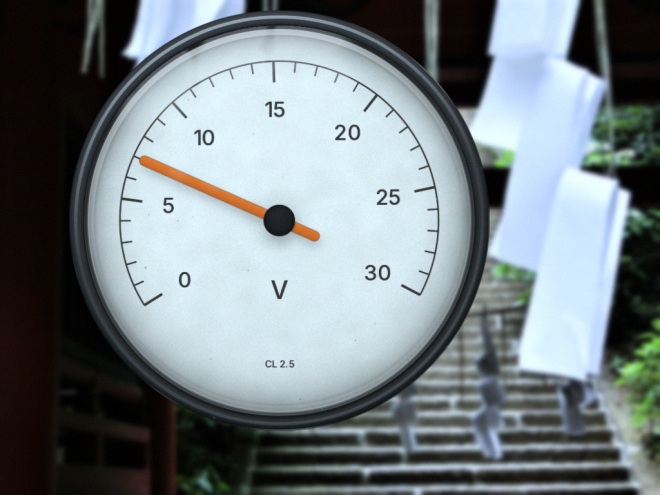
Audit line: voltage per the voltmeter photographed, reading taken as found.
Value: 7 V
